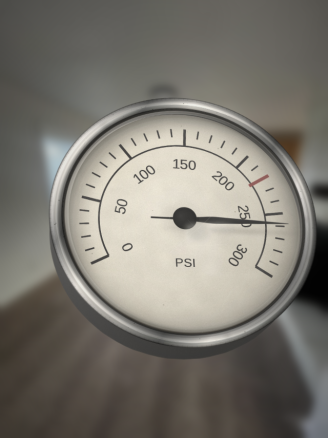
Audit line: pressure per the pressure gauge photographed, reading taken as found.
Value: 260 psi
